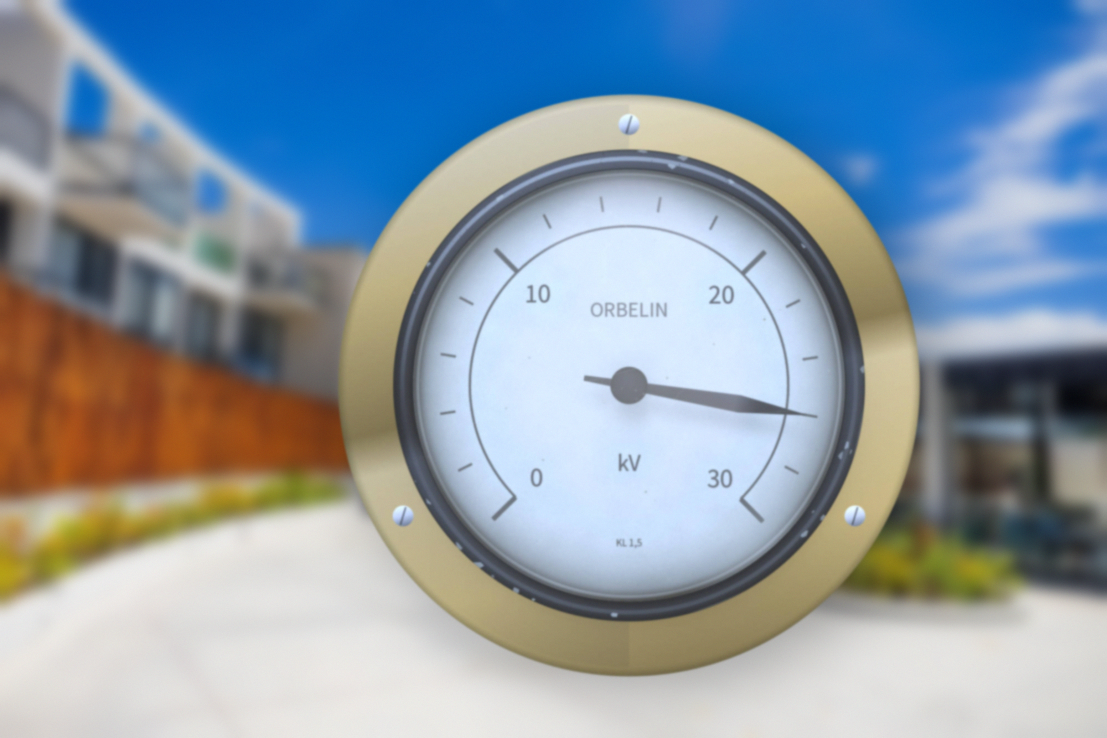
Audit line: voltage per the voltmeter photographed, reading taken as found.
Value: 26 kV
